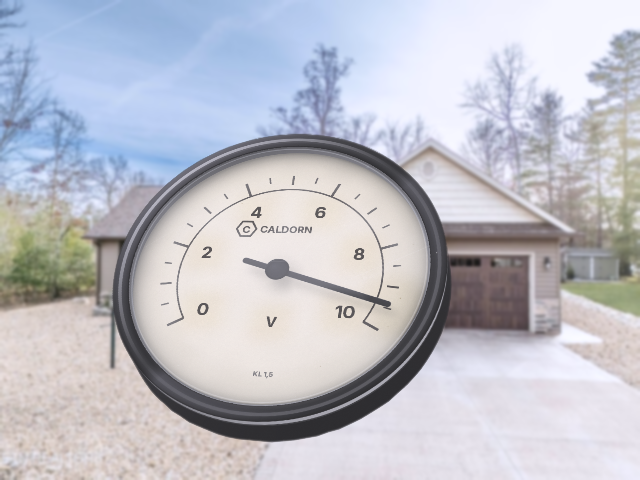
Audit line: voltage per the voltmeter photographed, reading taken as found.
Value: 9.5 V
